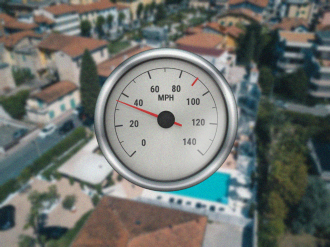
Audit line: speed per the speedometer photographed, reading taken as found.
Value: 35 mph
